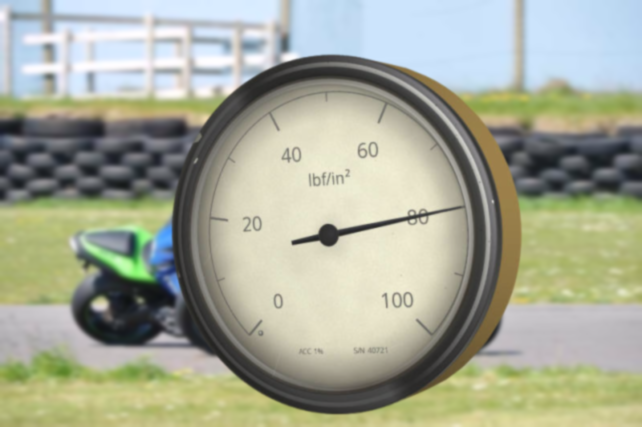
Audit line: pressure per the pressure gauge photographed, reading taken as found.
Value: 80 psi
